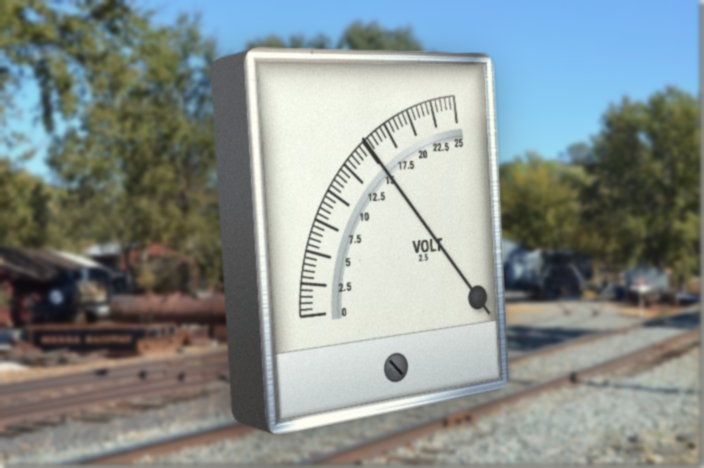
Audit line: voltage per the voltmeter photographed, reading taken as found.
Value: 15 V
